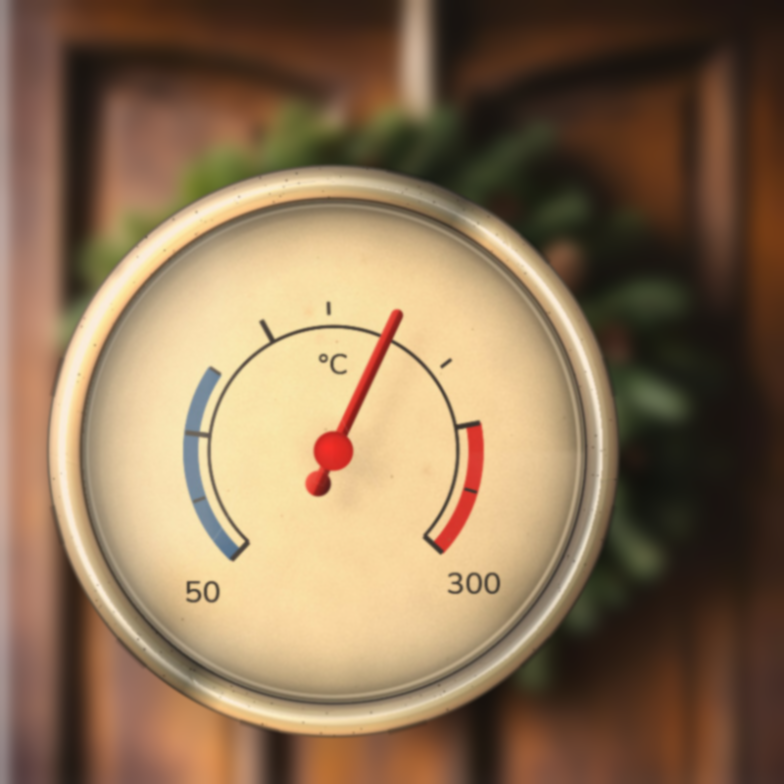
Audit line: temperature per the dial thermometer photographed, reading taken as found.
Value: 200 °C
